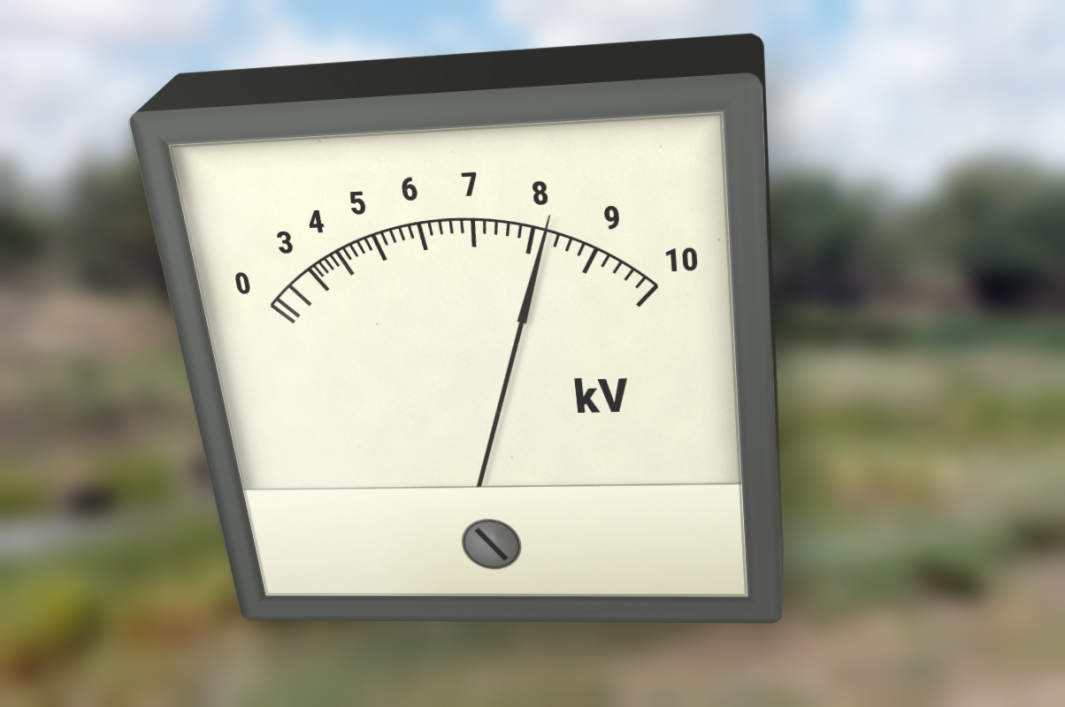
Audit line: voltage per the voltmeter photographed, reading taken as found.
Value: 8.2 kV
